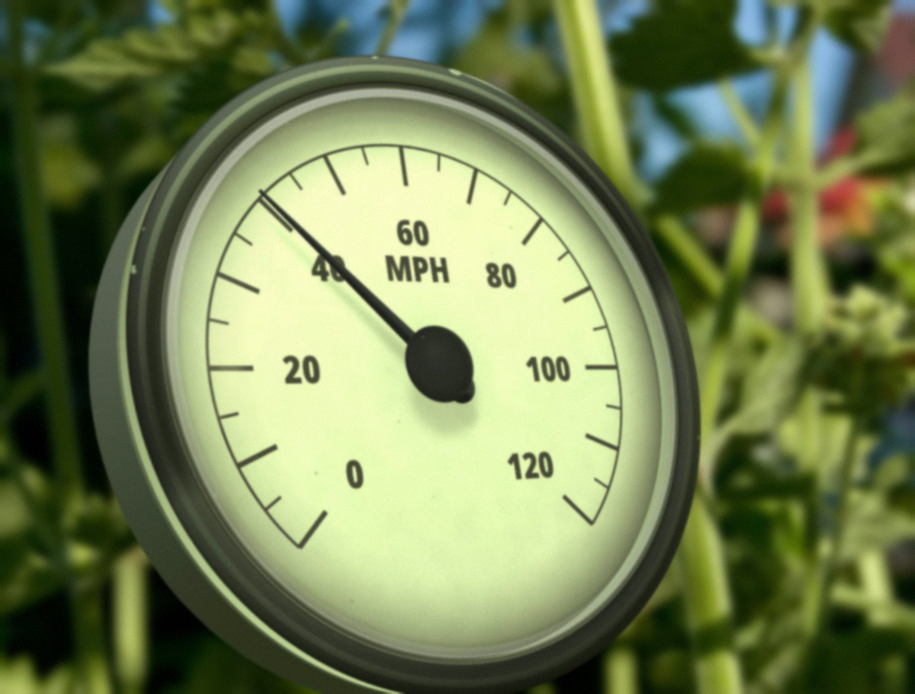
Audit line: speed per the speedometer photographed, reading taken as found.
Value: 40 mph
